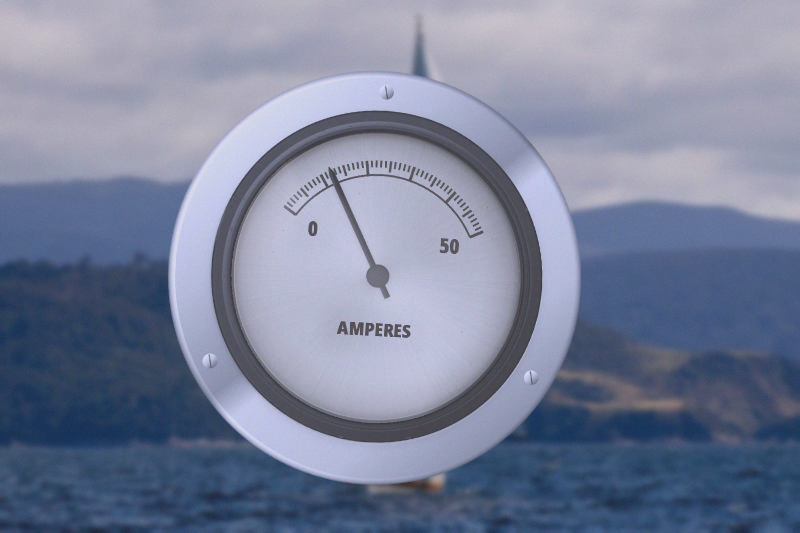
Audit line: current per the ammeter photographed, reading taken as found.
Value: 12 A
